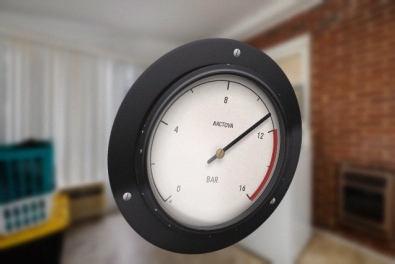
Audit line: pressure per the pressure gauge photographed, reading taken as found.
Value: 11 bar
